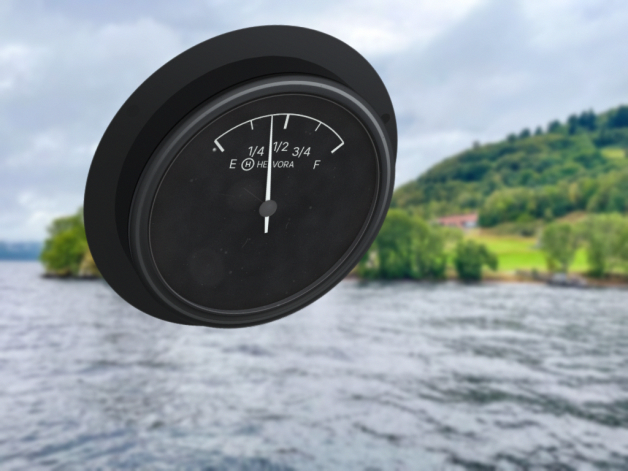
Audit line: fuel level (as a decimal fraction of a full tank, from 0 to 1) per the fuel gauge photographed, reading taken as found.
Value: 0.375
